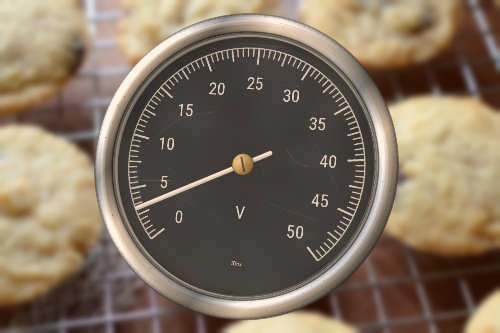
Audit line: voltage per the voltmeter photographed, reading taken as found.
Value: 3 V
